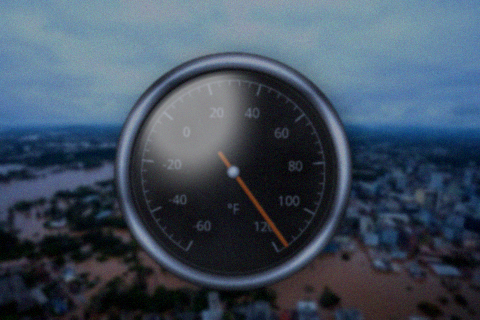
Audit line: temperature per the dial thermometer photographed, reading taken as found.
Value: 116 °F
